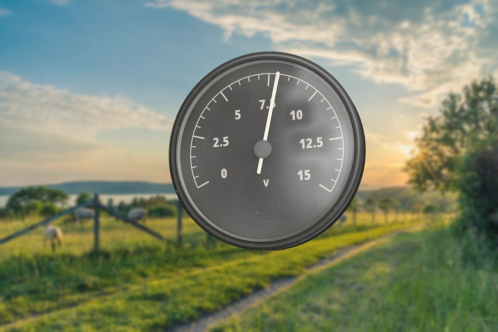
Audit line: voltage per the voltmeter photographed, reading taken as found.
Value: 8 V
